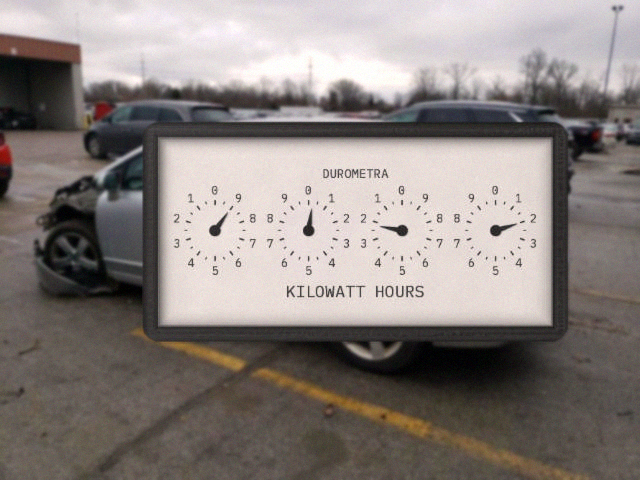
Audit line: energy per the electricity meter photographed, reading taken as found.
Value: 9022 kWh
